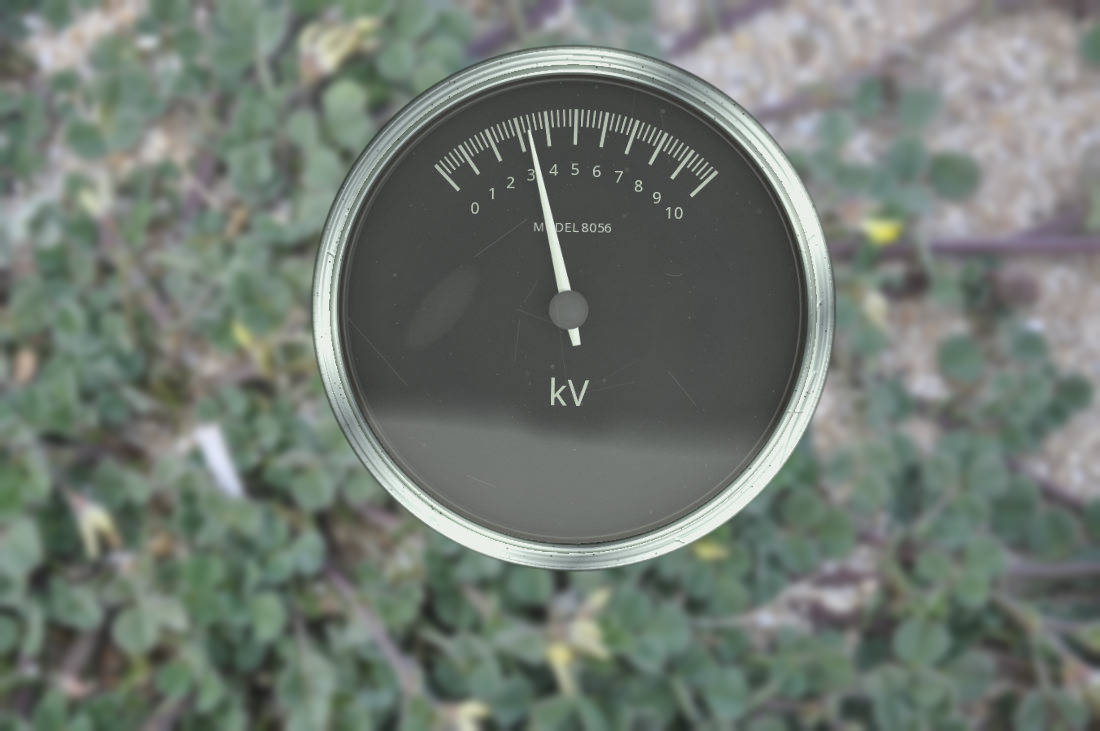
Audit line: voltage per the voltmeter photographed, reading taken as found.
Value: 3.4 kV
